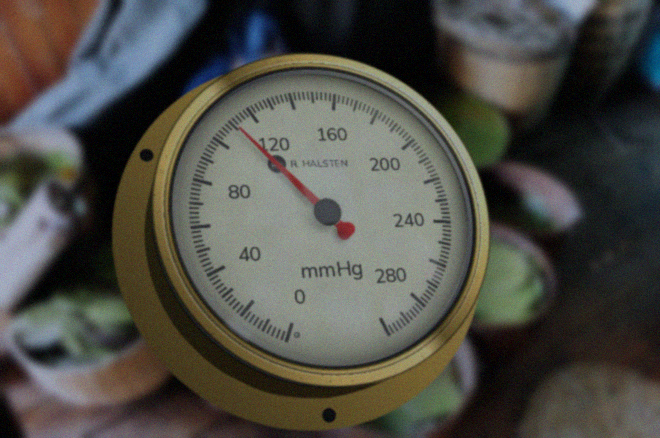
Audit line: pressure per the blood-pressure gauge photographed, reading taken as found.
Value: 110 mmHg
